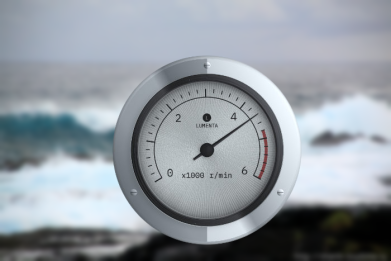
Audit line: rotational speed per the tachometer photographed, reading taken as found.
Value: 4400 rpm
